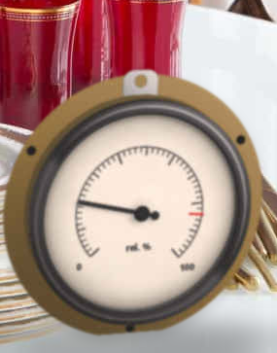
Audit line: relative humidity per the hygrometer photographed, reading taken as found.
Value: 20 %
